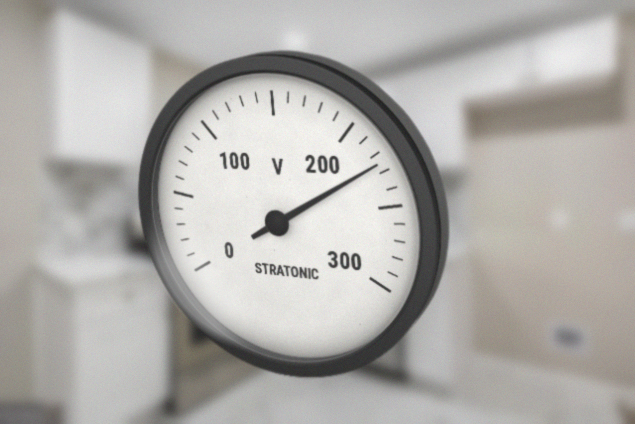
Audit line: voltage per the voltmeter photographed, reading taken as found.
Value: 225 V
